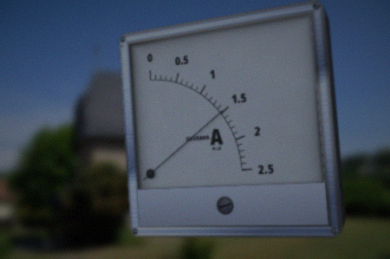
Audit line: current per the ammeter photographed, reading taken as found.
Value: 1.5 A
